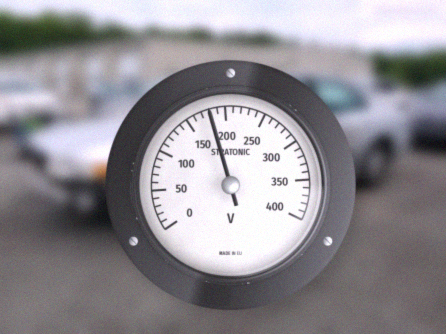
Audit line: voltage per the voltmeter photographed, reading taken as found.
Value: 180 V
